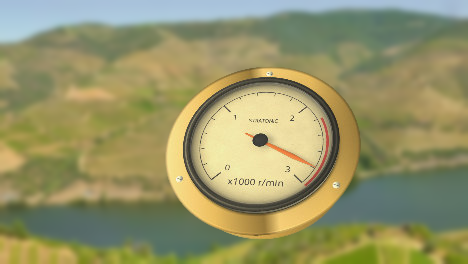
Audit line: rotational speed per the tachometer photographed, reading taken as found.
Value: 2800 rpm
